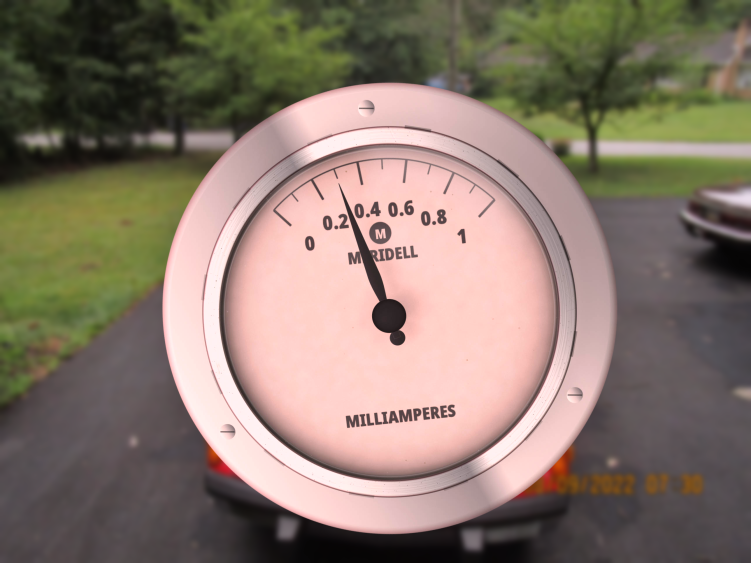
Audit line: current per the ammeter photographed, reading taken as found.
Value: 0.3 mA
